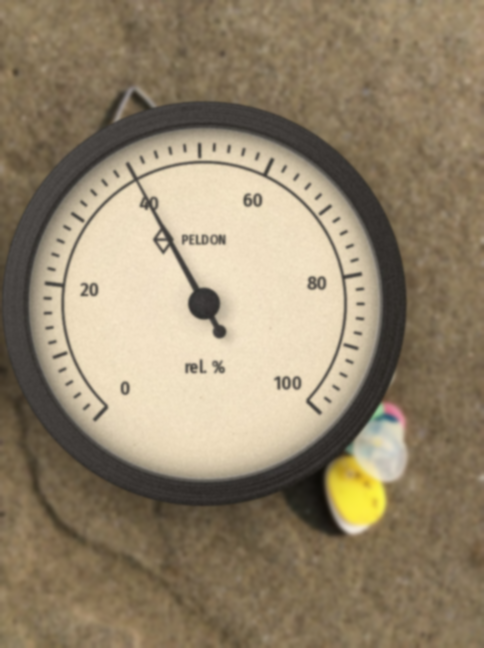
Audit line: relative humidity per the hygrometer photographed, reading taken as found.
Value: 40 %
